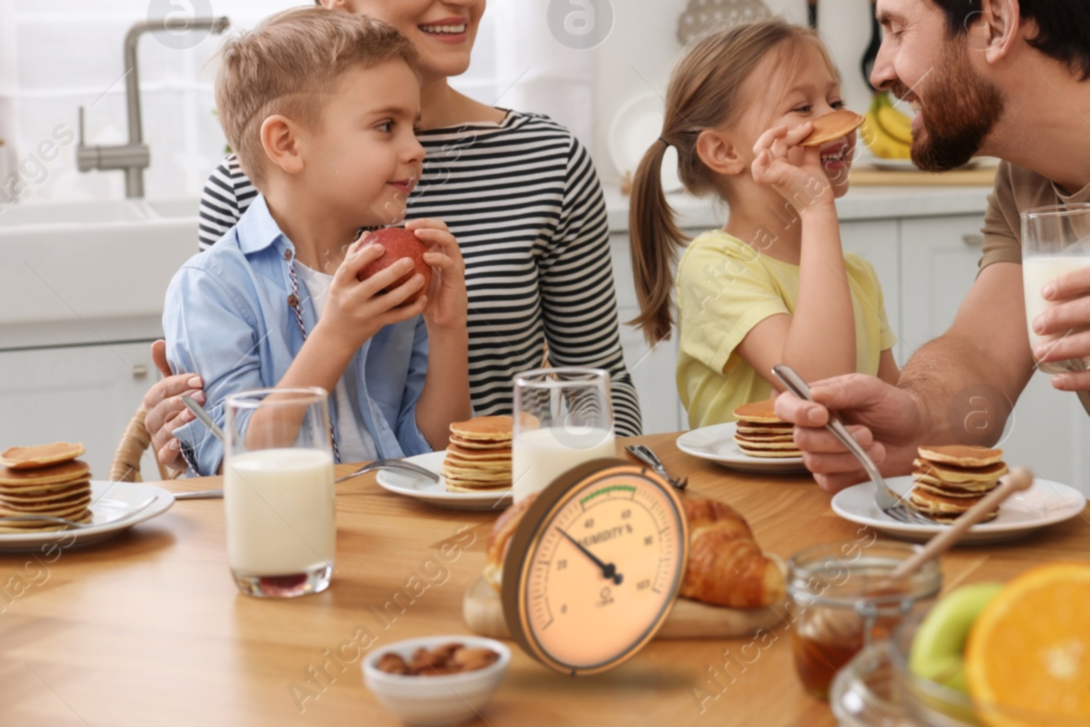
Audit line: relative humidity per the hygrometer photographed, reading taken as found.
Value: 30 %
